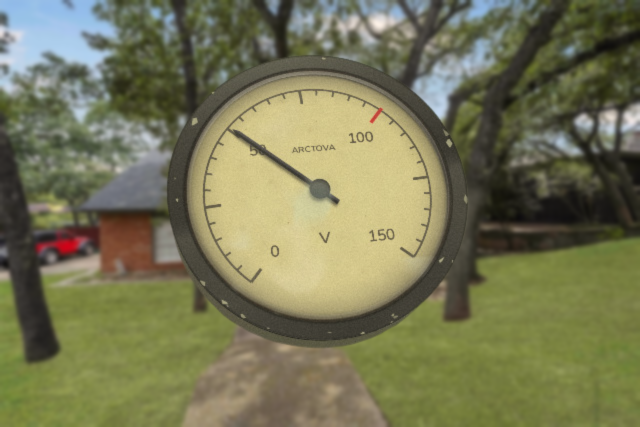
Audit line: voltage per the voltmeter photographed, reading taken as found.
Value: 50 V
